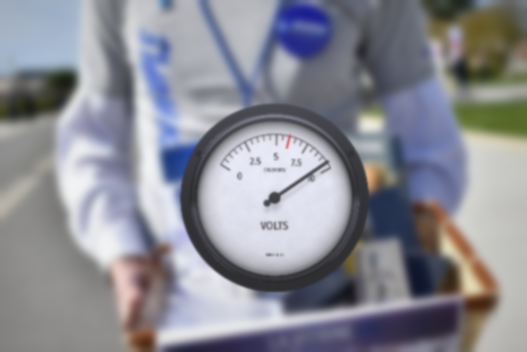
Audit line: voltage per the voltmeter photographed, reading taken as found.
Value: 9.5 V
